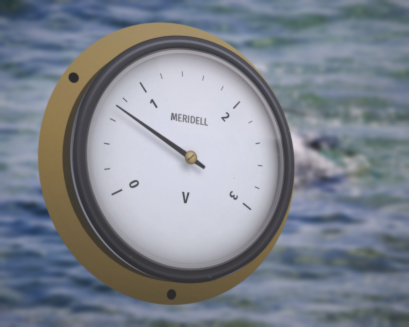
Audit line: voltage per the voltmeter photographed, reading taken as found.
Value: 0.7 V
